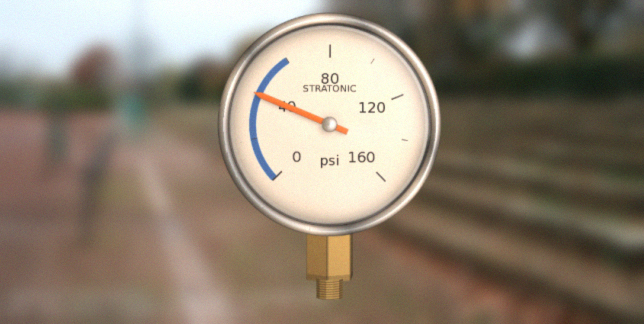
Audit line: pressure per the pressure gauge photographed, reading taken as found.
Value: 40 psi
